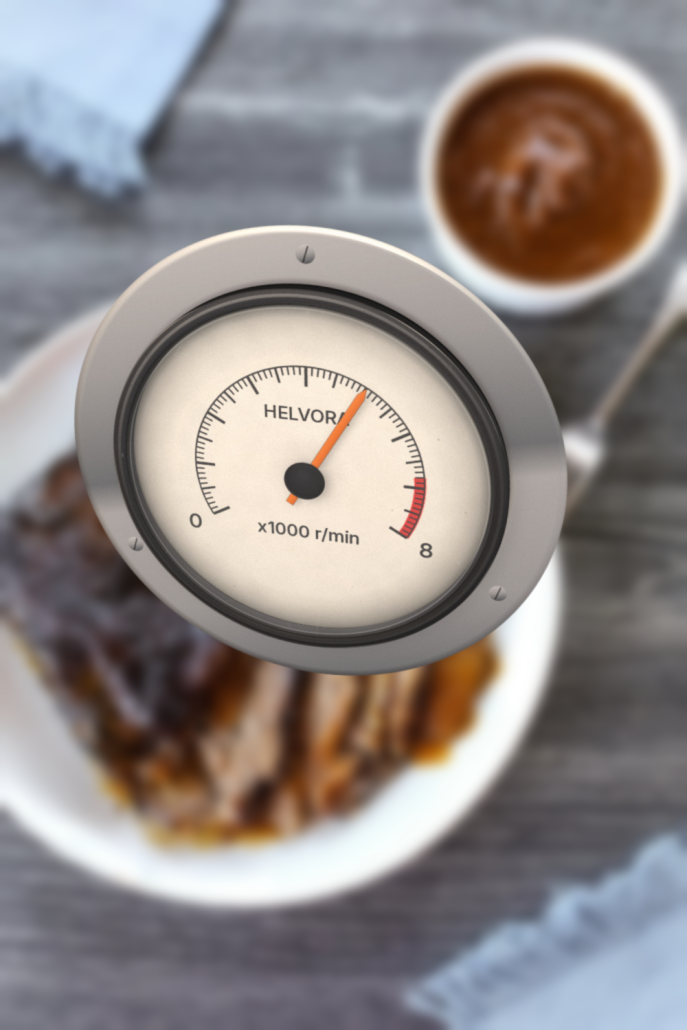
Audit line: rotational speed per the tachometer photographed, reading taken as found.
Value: 5000 rpm
